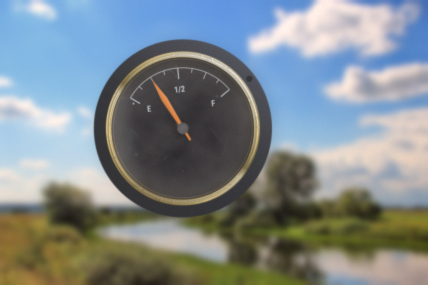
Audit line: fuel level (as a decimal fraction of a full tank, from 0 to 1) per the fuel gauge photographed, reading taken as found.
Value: 0.25
